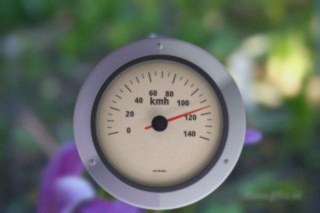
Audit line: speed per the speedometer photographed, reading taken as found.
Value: 115 km/h
